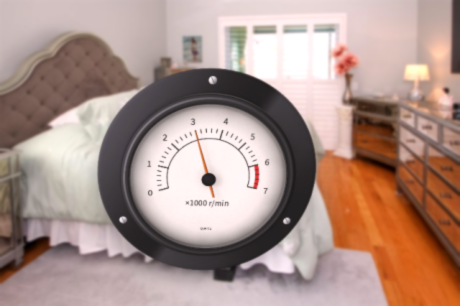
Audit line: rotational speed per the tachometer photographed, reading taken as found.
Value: 3000 rpm
